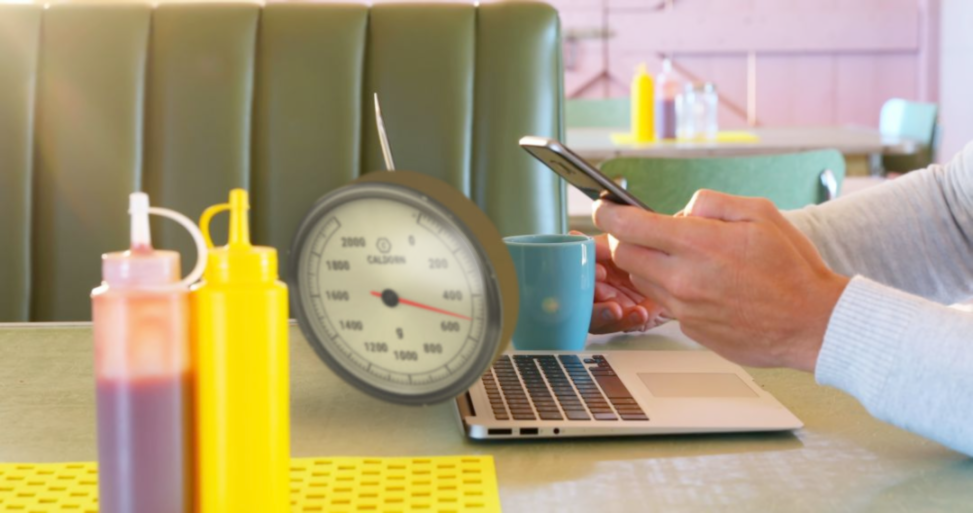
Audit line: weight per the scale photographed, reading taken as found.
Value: 500 g
